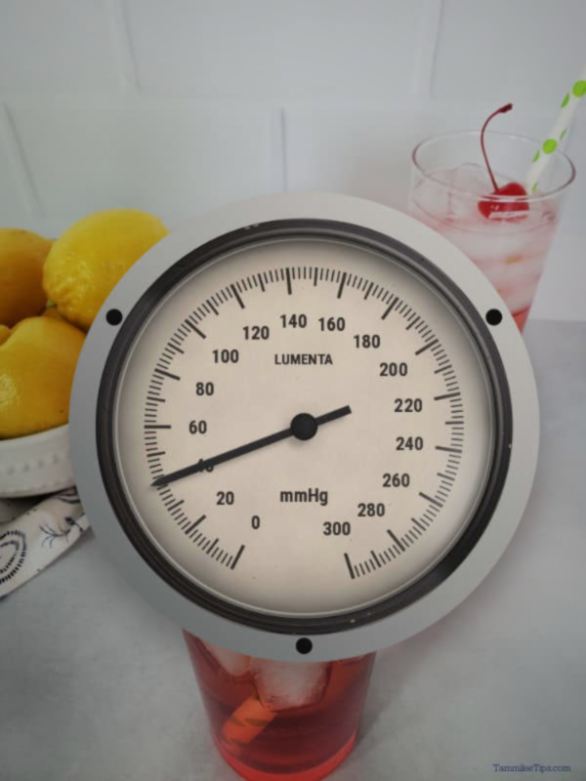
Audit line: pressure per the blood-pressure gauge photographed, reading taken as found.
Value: 40 mmHg
